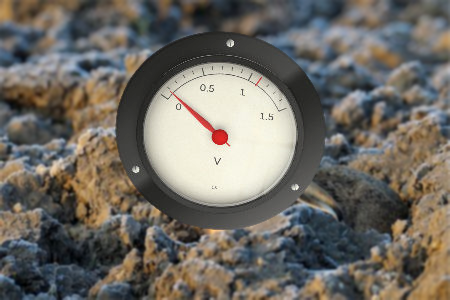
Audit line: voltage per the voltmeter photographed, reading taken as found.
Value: 0.1 V
